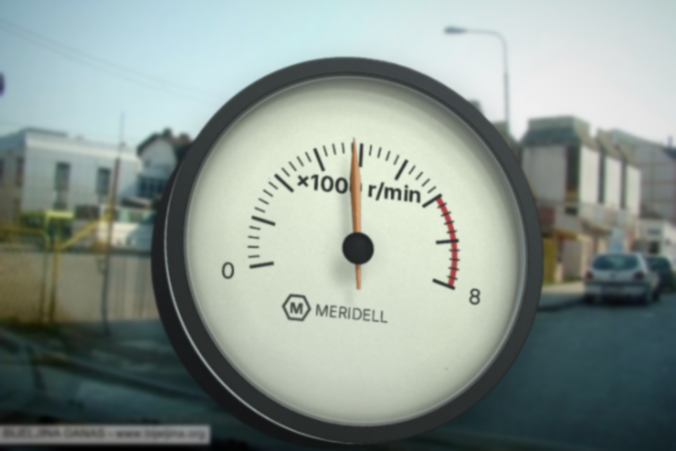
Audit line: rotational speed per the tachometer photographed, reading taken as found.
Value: 3800 rpm
